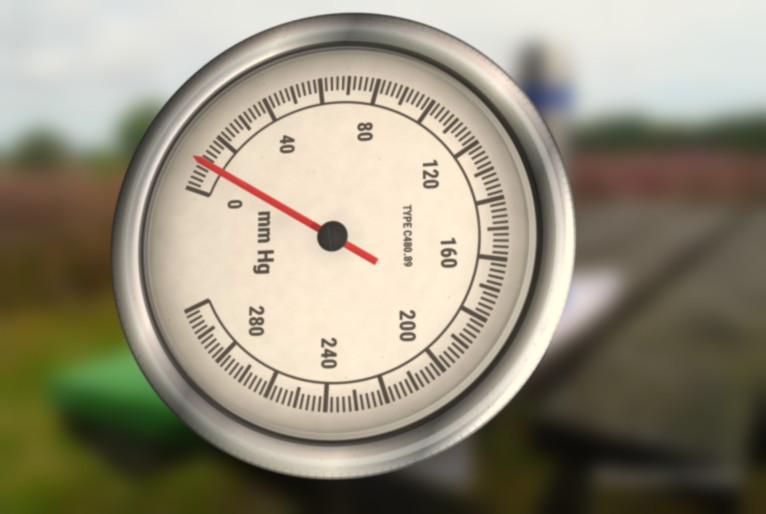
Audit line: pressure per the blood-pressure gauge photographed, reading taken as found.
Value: 10 mmHg
